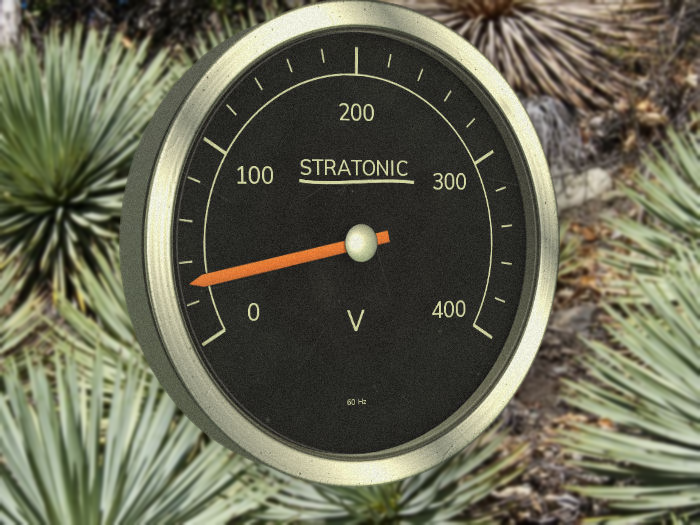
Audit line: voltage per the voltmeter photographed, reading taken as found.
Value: 30 V
